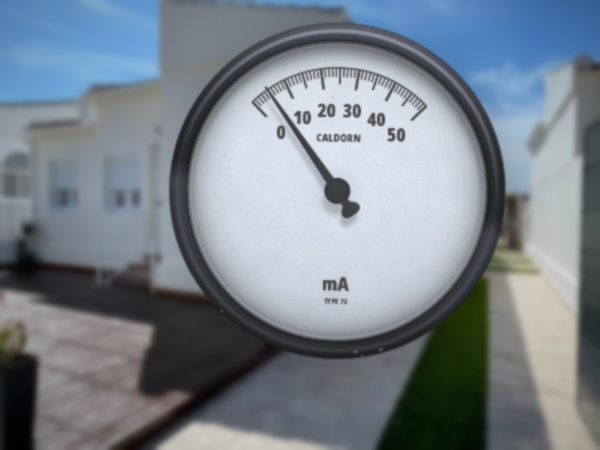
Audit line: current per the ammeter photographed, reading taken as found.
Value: 5 mA
